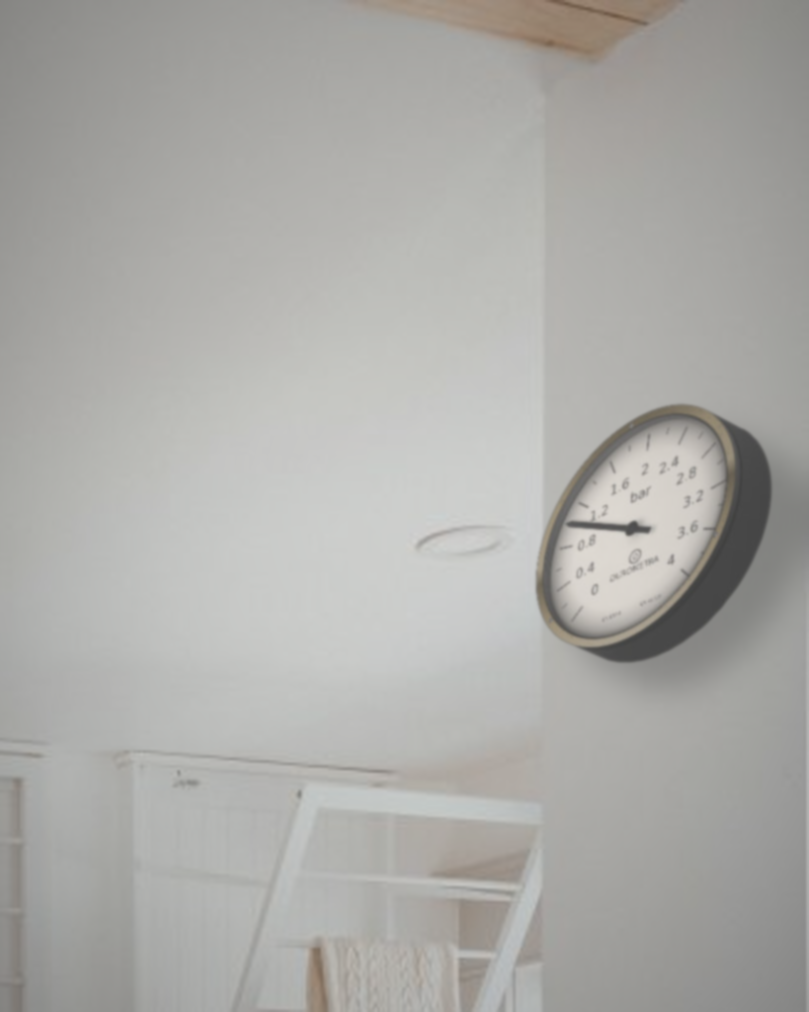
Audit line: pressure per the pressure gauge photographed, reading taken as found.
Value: 1 bar
